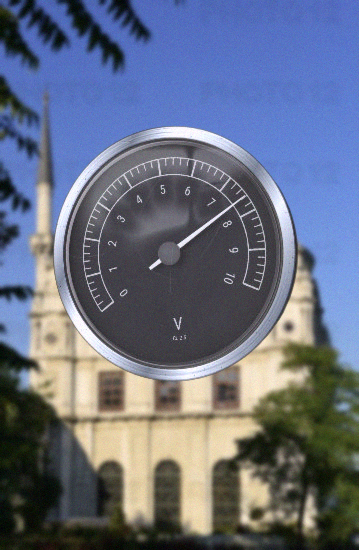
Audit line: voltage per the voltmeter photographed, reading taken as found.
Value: 7.6 V
